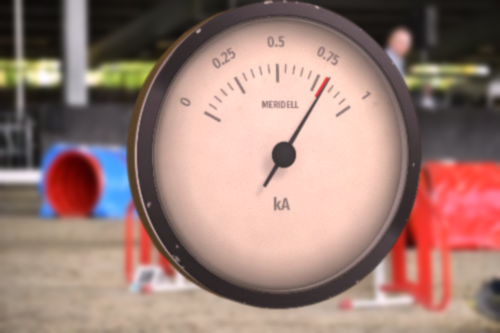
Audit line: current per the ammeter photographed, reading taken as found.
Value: 0.8 kA
